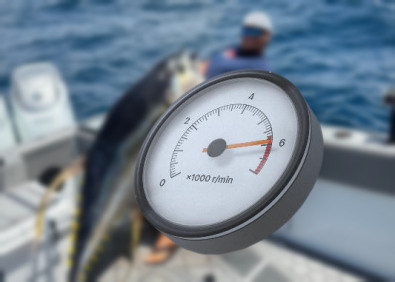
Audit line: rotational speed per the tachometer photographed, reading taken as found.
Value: 6000 rpm
